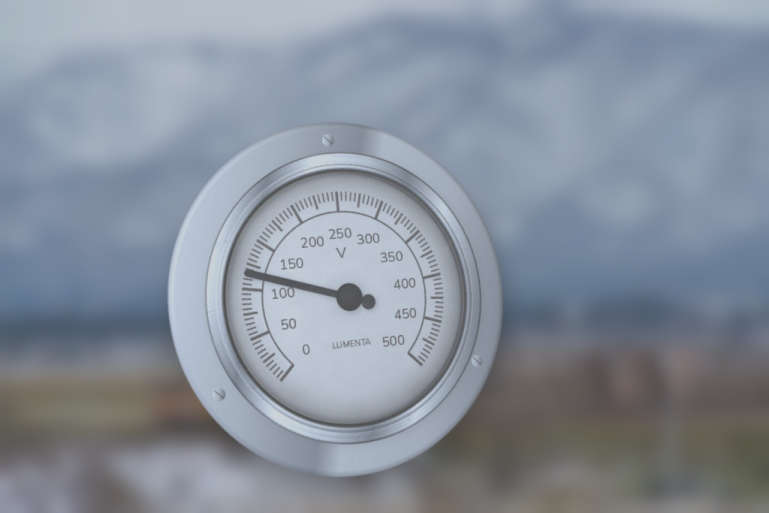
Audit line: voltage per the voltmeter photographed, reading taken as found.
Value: 115 V
